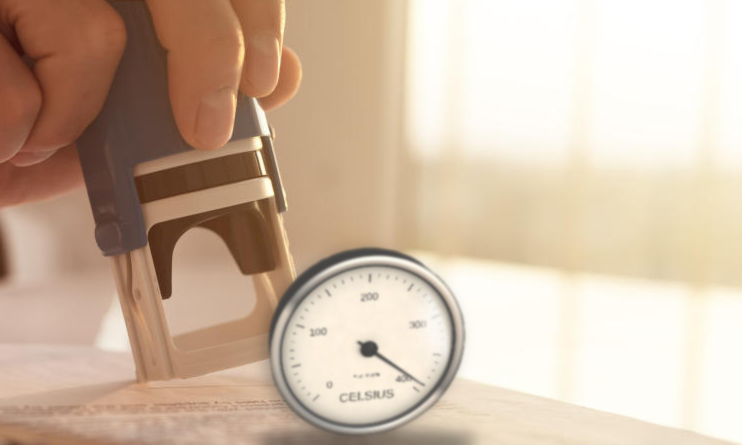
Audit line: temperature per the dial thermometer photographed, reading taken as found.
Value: 390 °C
